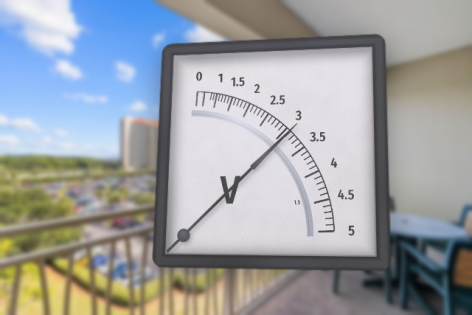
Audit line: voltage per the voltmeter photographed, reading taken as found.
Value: 3.1 V
